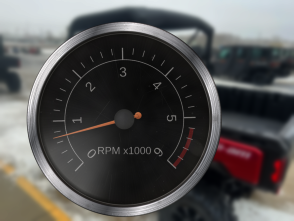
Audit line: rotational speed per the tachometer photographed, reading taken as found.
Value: 700 rpm
